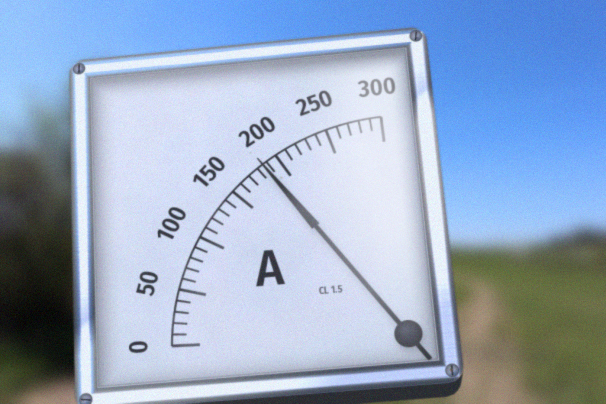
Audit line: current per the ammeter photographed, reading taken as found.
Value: 185 A
